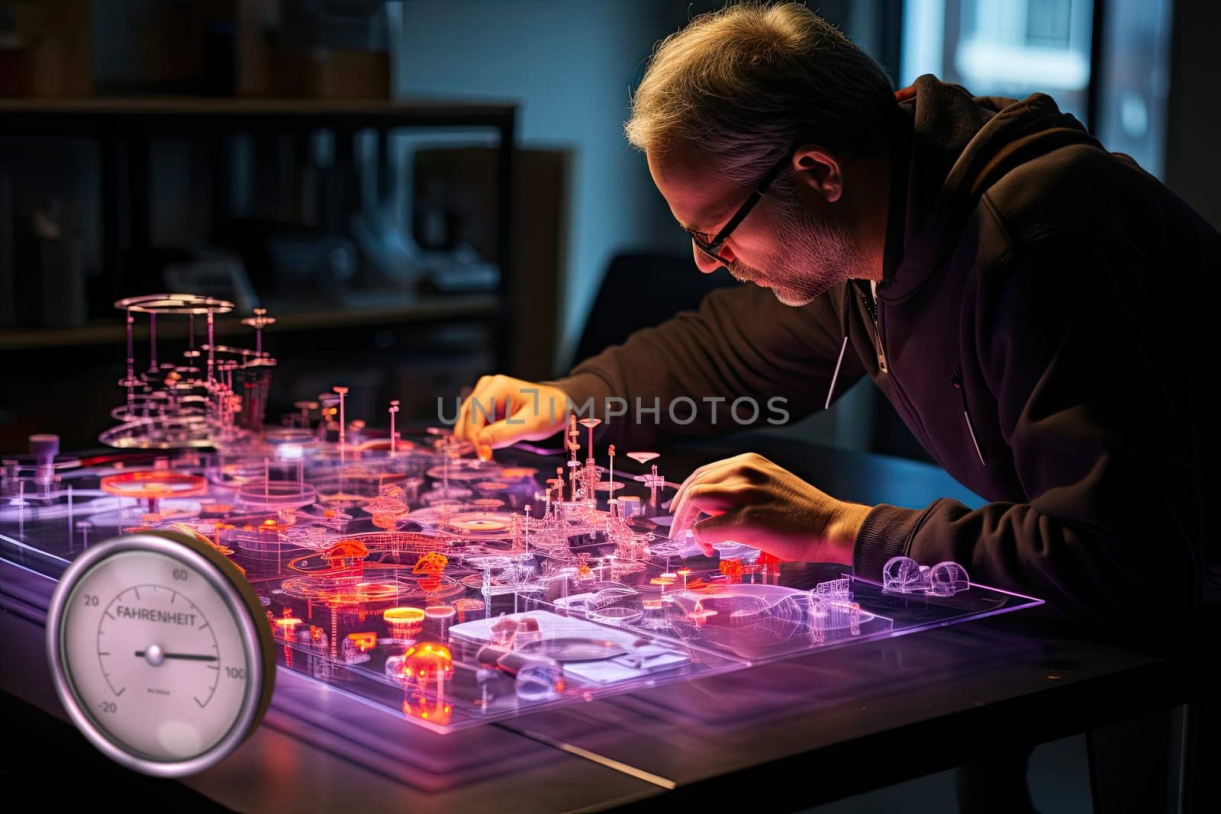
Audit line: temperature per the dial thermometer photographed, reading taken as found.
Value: 95 °F
